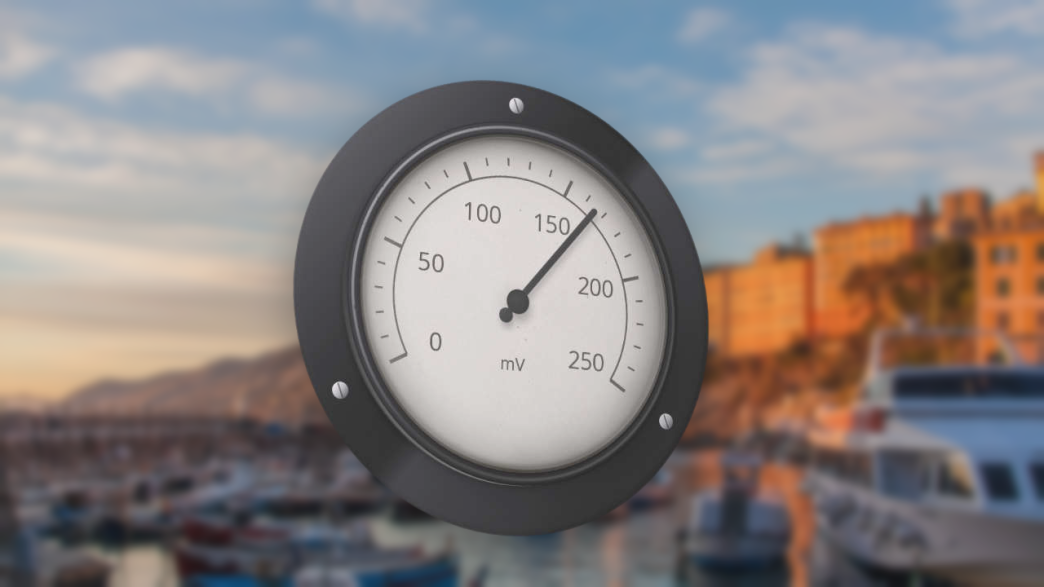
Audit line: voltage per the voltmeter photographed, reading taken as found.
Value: 165 mV
